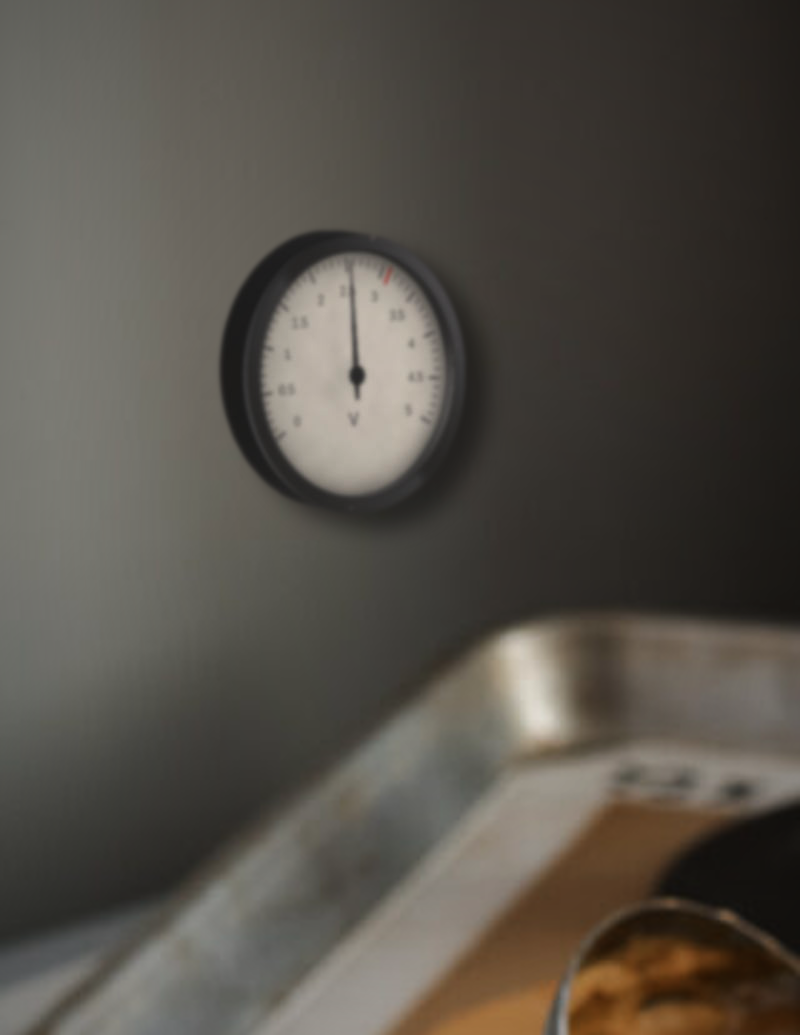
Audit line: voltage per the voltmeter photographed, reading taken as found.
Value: 2.5 V
